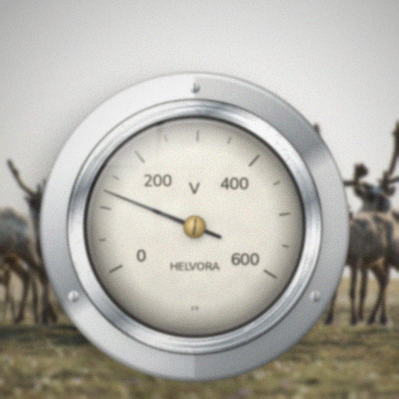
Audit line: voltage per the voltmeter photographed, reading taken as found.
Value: 125 V
